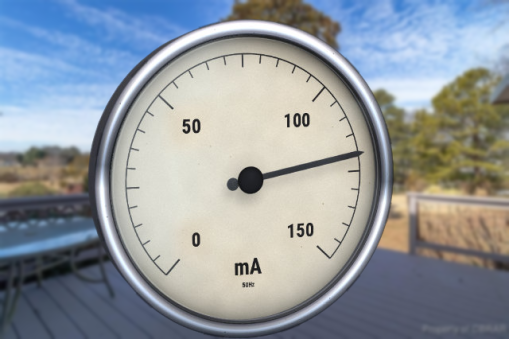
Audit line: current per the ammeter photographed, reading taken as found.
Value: 120 mA
